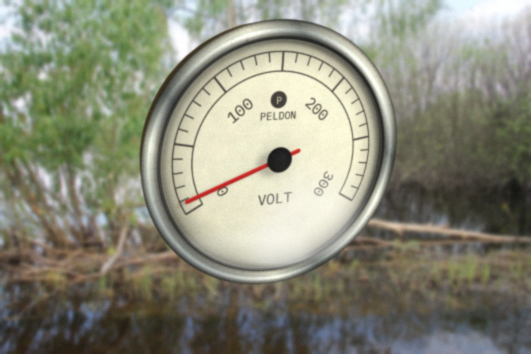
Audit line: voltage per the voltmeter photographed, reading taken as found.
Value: 10 V
